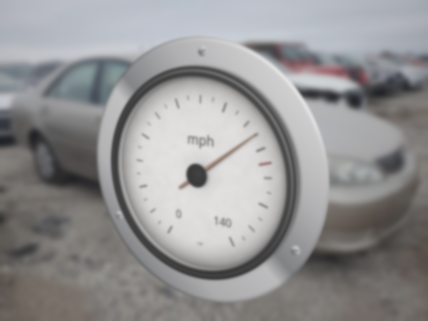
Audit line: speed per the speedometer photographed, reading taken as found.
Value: 95 mph
